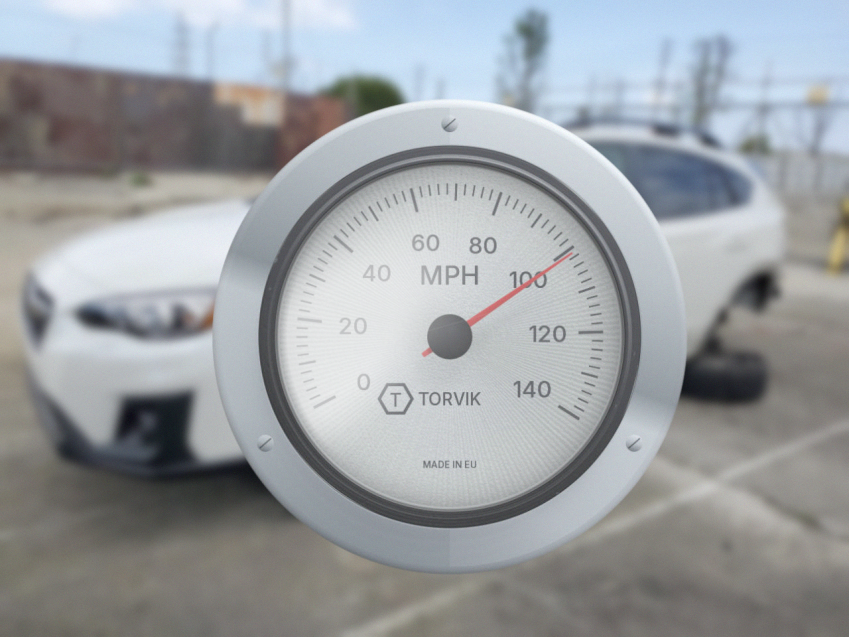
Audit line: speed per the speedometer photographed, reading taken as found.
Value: 101 mph
